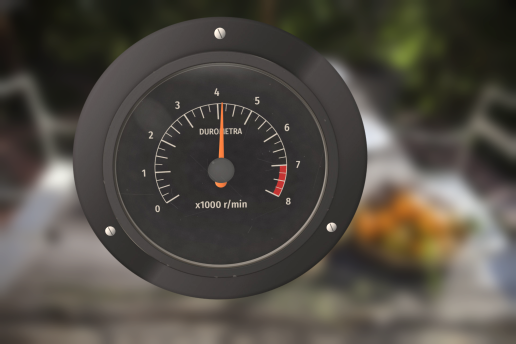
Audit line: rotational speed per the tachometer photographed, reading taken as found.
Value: 4125 rpm
